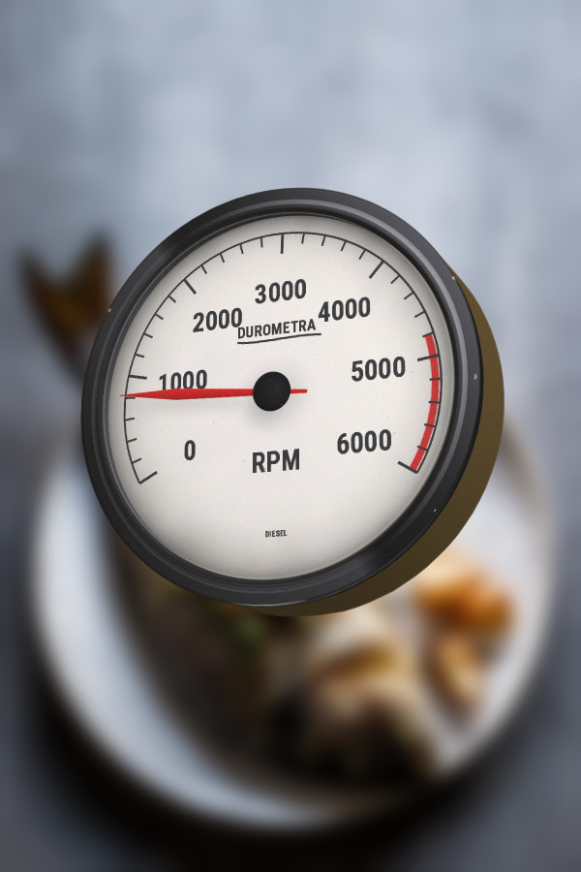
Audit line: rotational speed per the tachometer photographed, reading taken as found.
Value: 800 rpm
